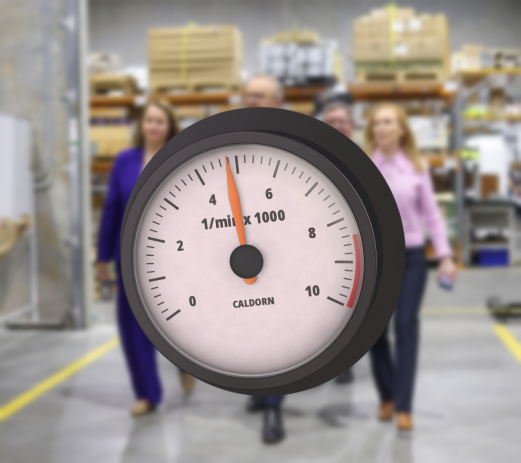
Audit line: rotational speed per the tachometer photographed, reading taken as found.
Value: 4800 rpm
